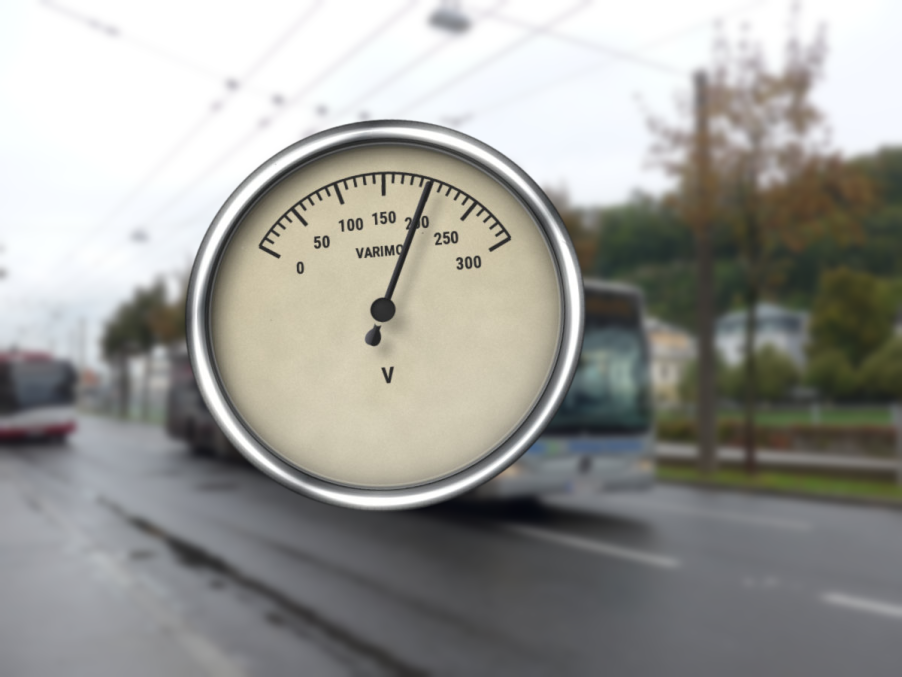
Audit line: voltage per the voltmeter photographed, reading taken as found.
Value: 200 V
